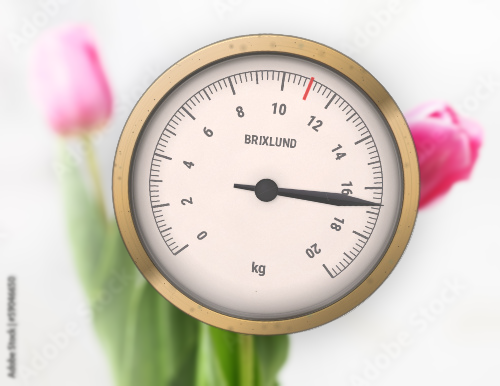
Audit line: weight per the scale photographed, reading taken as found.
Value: 16.6 kg
